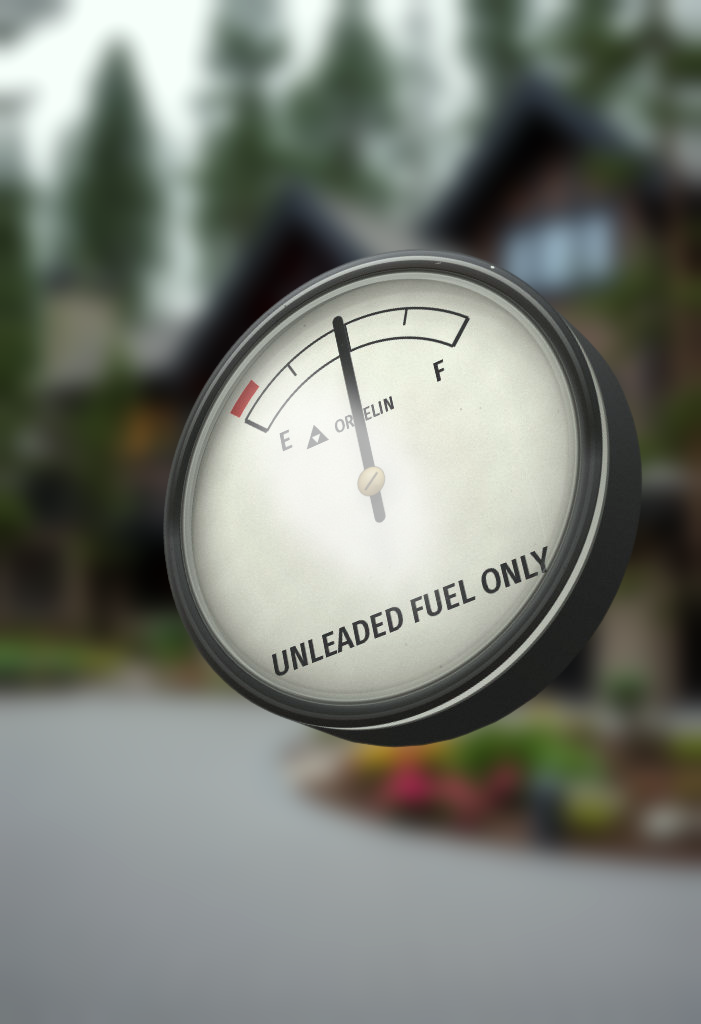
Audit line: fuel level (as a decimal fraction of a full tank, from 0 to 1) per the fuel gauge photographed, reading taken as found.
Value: 0.5
